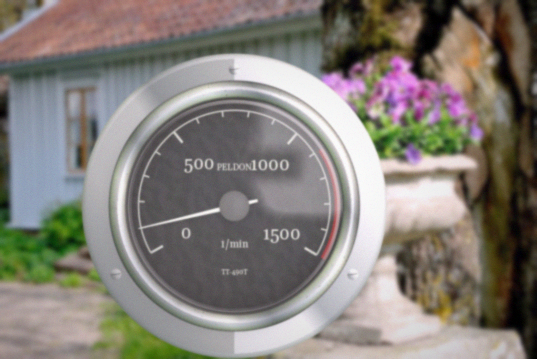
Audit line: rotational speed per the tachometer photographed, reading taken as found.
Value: 100 rpm
